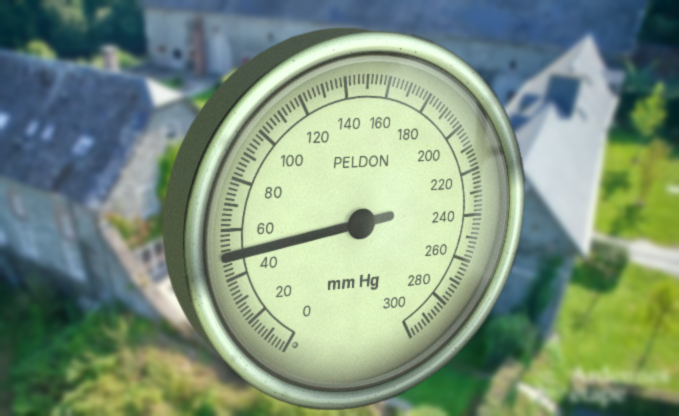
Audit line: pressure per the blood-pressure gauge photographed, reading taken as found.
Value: 50 mmHg
